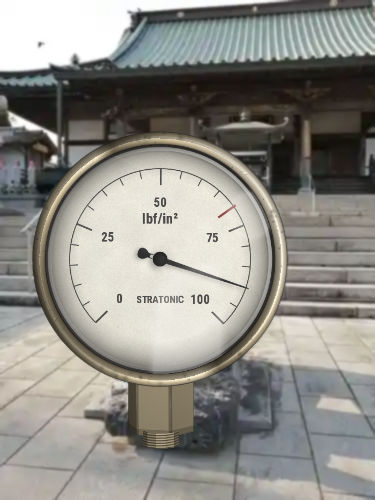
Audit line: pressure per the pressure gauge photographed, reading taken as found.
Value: 90 psi
